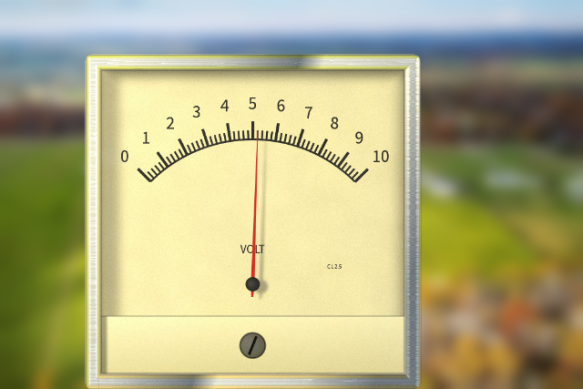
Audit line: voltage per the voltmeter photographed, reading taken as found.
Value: 5.2 V
